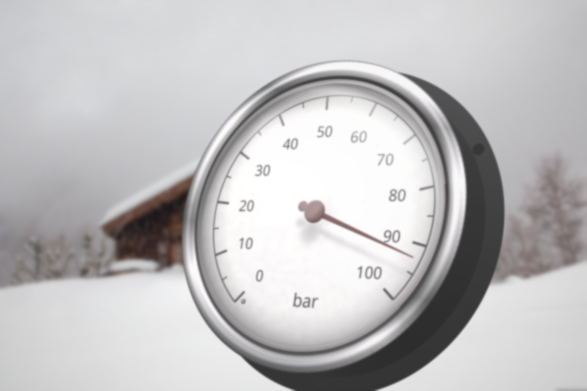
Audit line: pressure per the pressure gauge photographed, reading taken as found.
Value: 92.5 bar
